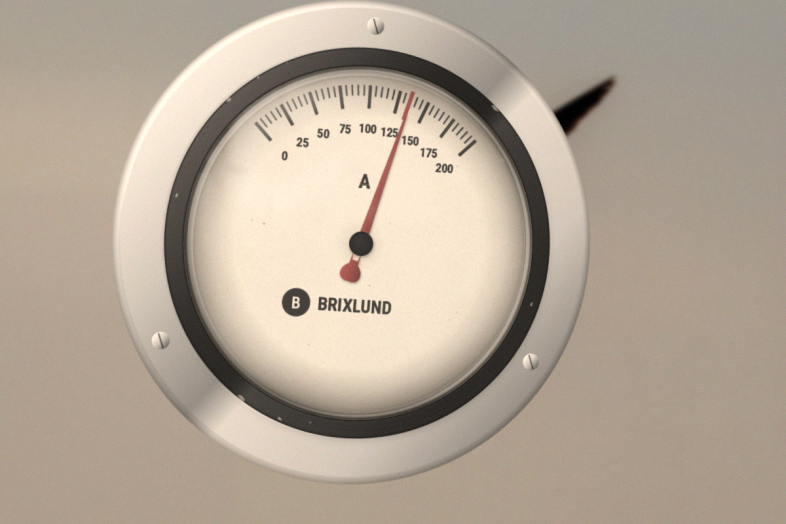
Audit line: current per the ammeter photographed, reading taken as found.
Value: 135 A
